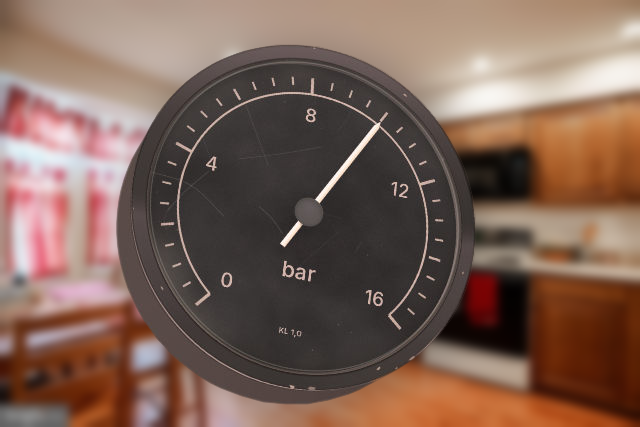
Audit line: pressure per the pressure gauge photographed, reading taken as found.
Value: 10 bar
